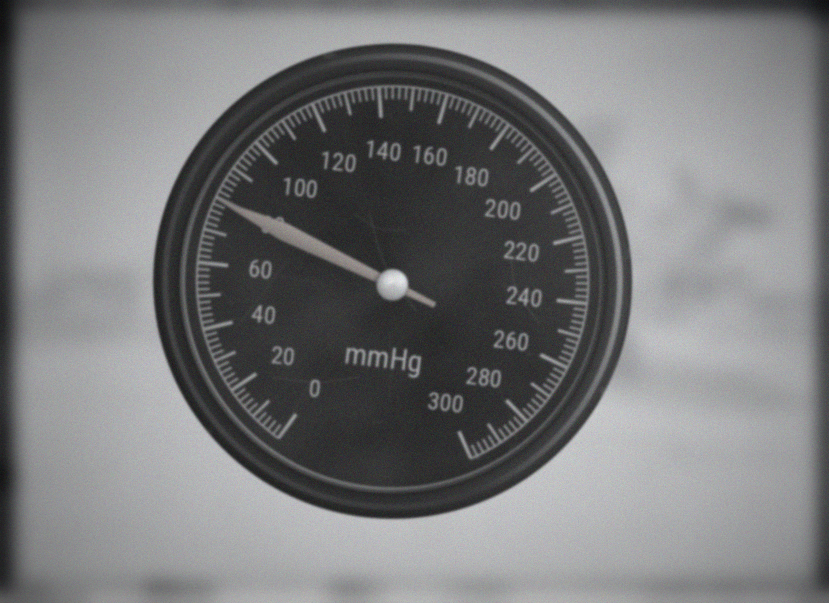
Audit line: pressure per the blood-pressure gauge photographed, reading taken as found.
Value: 80 mmHg
